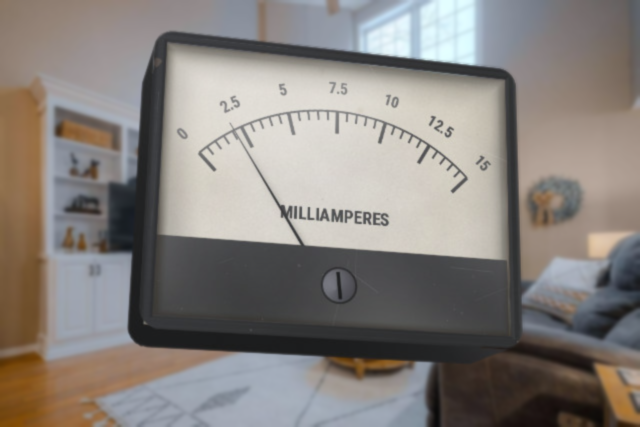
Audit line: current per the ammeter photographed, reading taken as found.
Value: 2 mA
